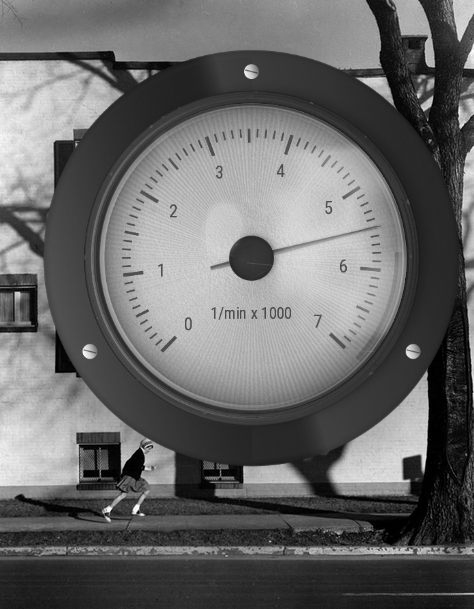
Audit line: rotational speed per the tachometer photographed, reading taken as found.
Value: 5500 rpm
